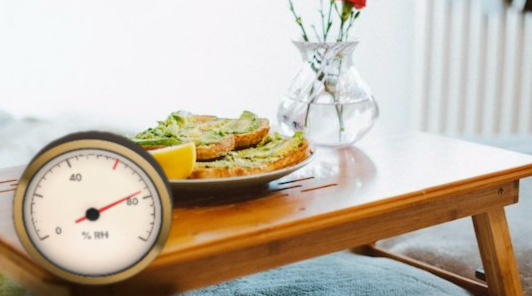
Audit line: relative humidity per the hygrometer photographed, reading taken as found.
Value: 76 %
